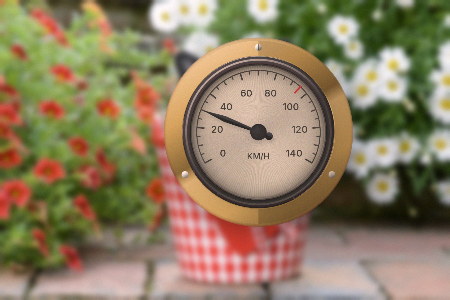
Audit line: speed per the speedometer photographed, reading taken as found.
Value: 30 km/h
